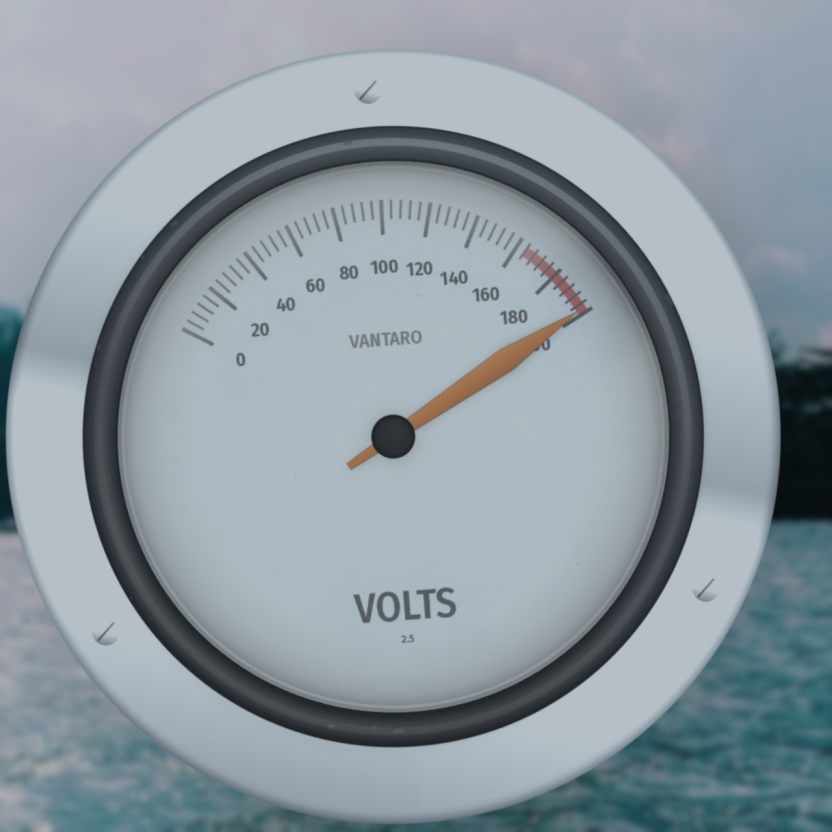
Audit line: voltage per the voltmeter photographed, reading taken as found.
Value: 198 V
